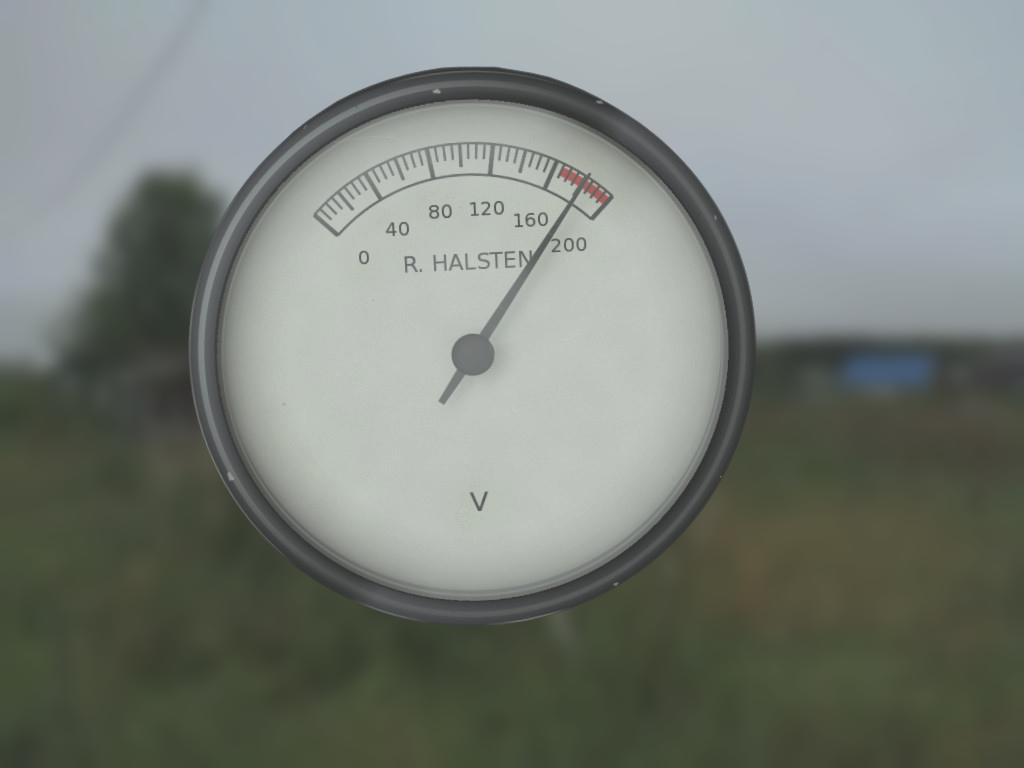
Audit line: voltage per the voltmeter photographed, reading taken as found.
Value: 180 V
